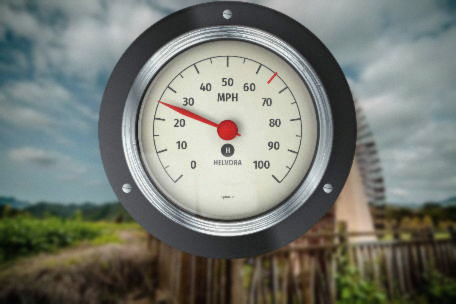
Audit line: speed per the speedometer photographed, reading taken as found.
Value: 25 mph
